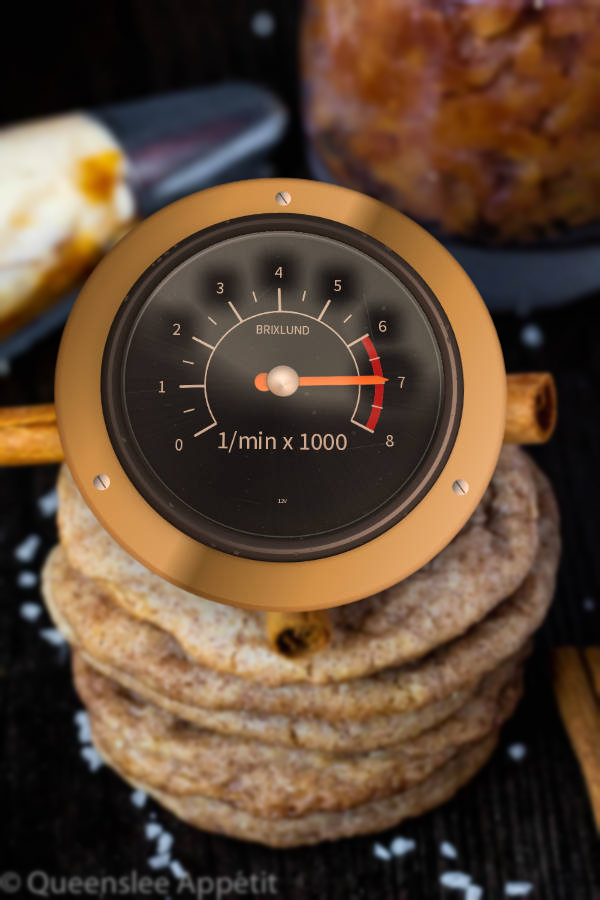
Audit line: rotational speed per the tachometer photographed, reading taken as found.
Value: 7000 rpm
